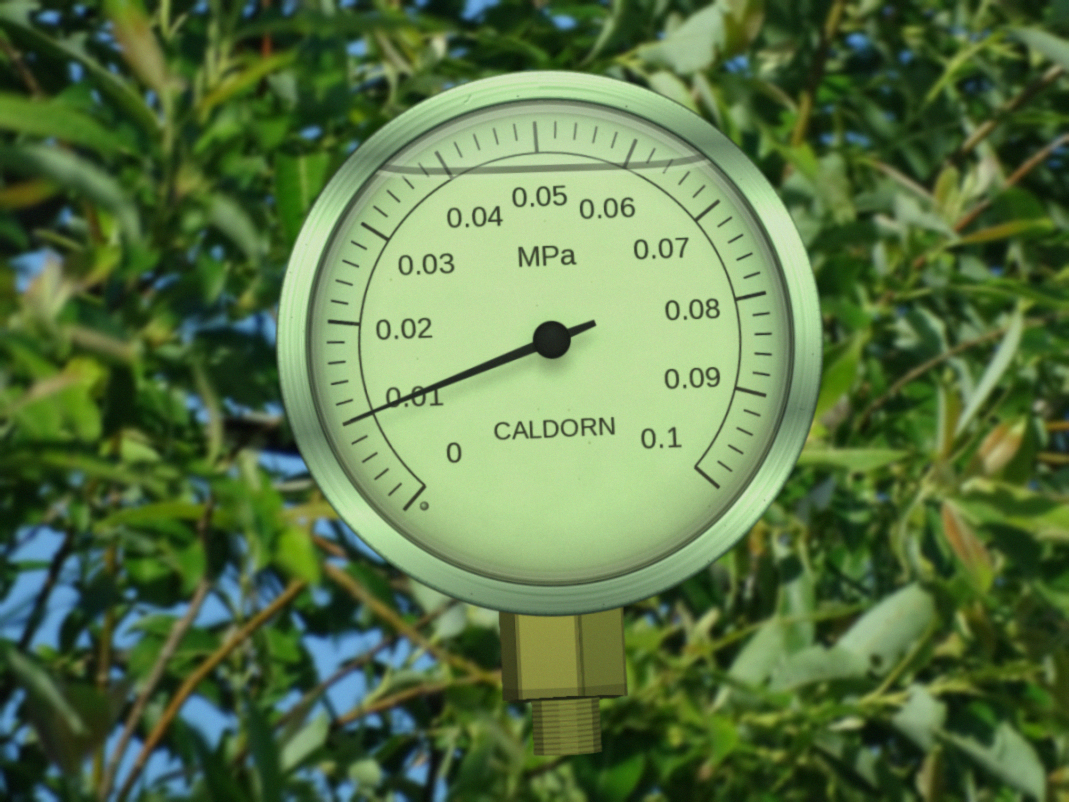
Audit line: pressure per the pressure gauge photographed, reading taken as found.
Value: 0.01 MPa
